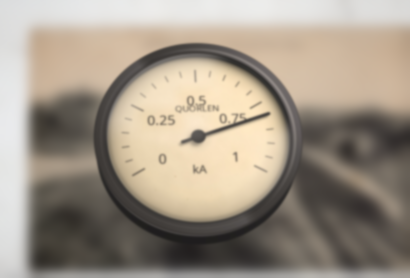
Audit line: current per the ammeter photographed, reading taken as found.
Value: 0.8 kA
